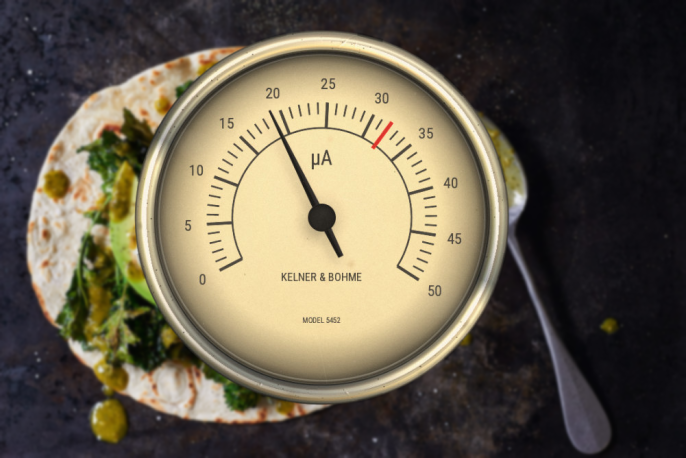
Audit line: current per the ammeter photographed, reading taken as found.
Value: 19 µA
